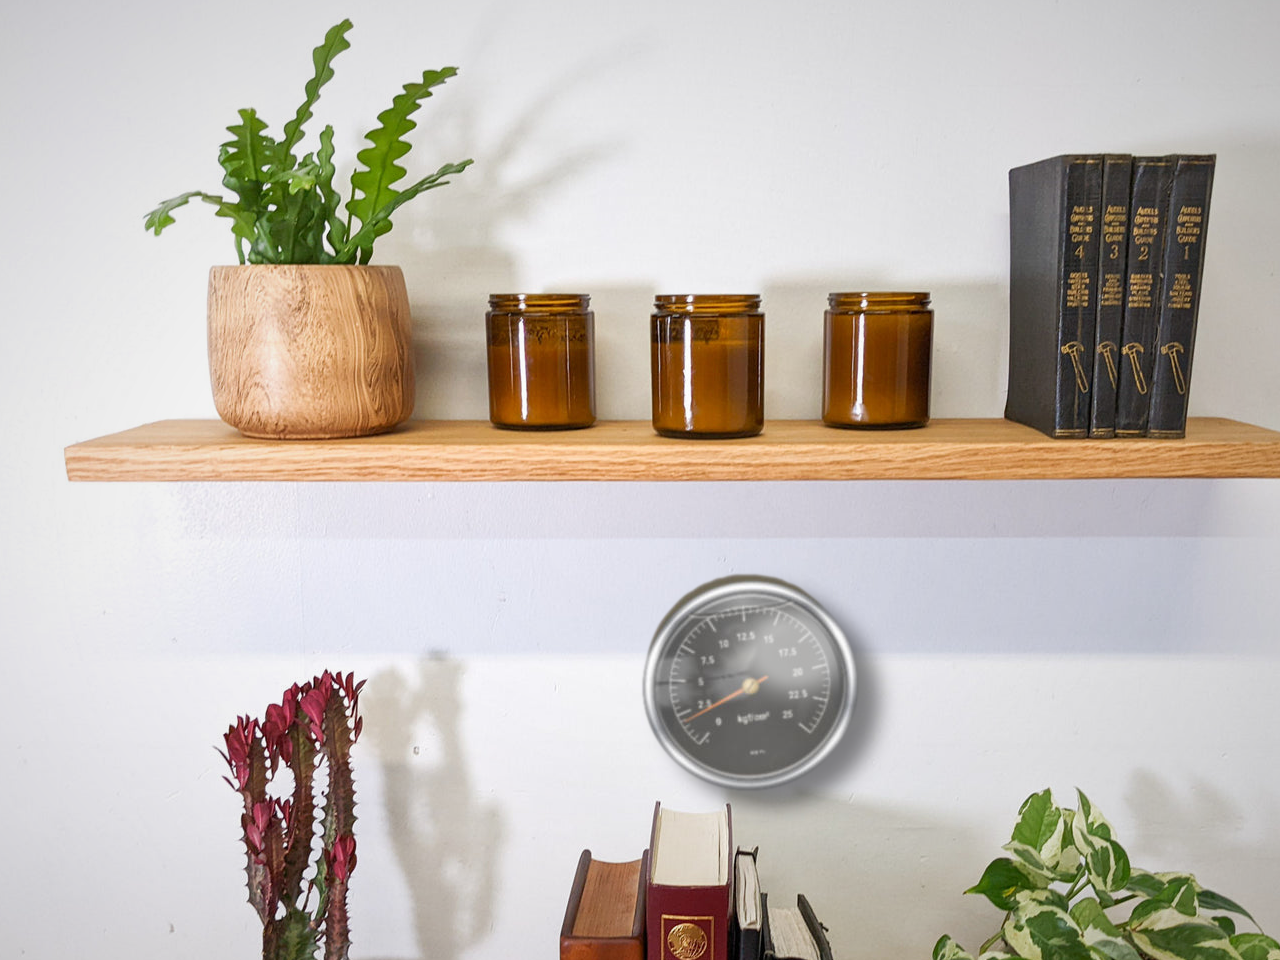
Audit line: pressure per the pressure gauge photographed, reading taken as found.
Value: 2 kg/cm²
